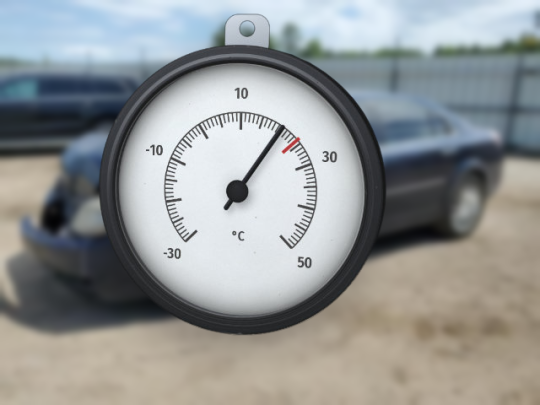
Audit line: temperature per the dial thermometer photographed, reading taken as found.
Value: 20 °C
